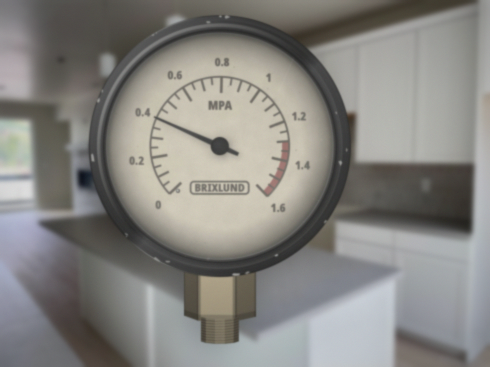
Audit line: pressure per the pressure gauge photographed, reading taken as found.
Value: 0.4 MPa
